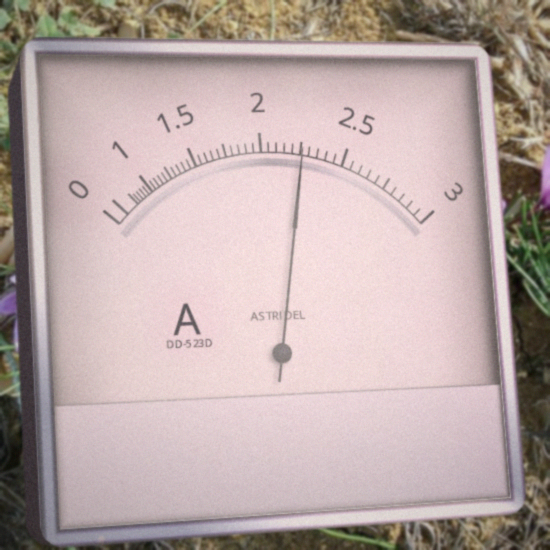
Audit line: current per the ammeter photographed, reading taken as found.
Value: 2.25 A
